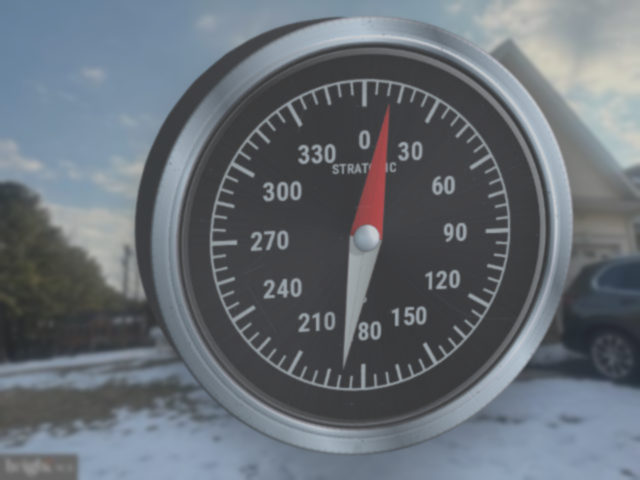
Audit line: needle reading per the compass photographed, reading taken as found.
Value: 10 °
